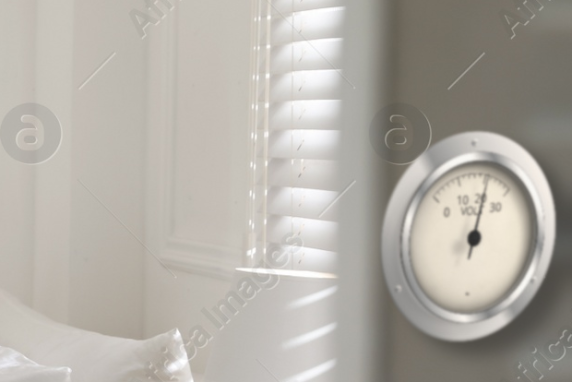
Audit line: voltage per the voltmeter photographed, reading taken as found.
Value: 20 V
